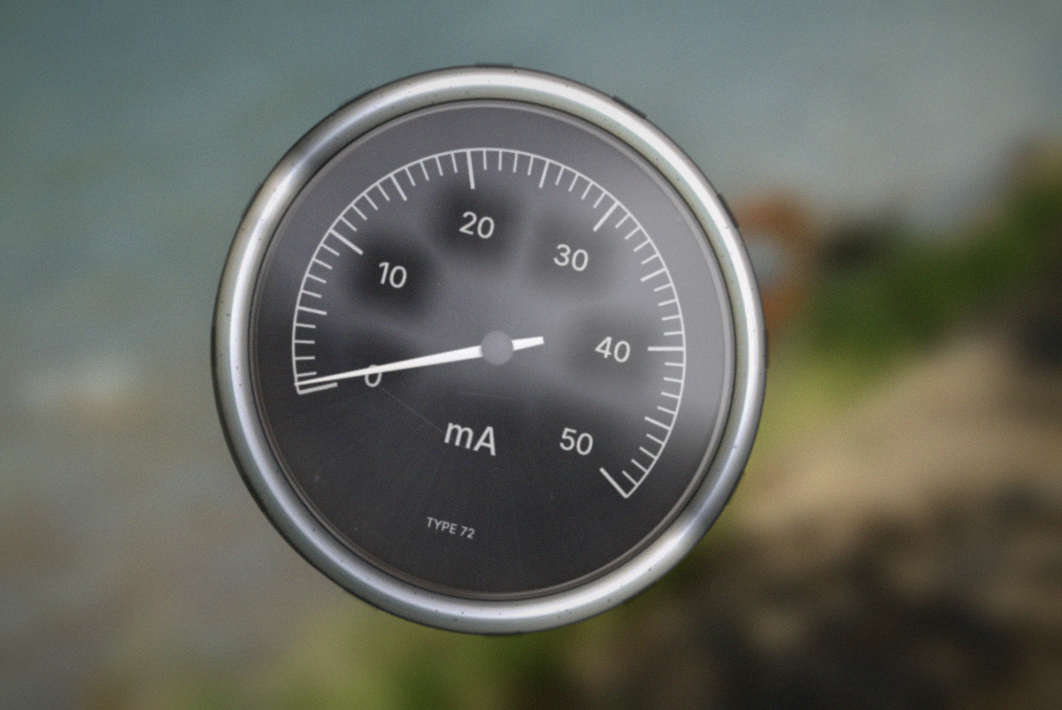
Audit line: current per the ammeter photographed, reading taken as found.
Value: 0.5 mA
